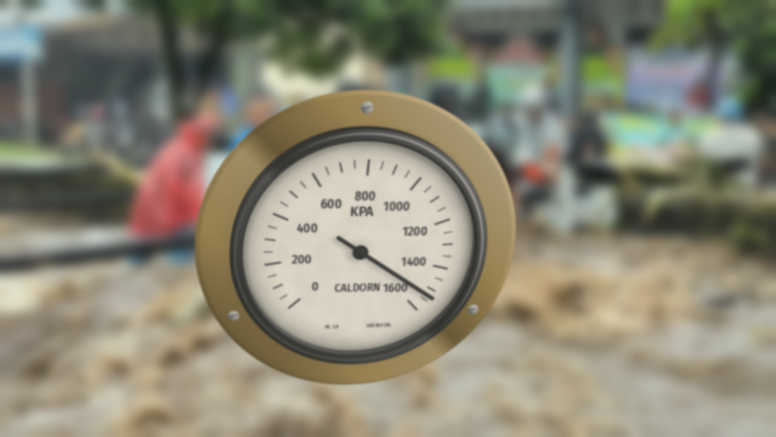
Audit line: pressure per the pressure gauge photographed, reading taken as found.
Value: 1525 kPa
